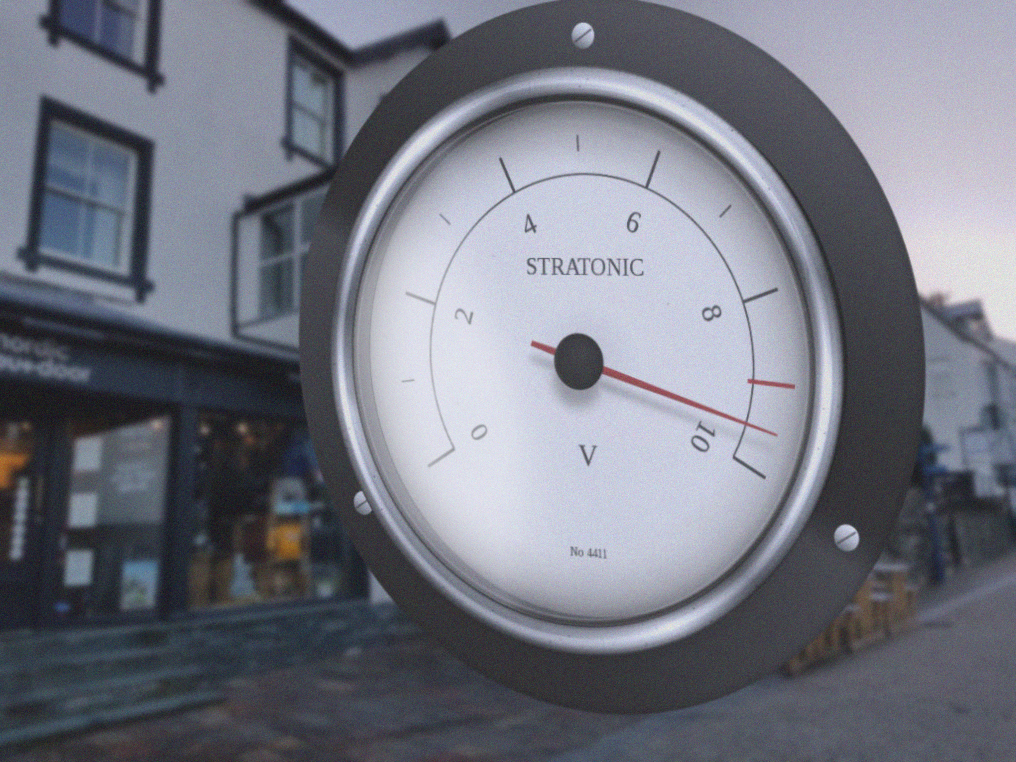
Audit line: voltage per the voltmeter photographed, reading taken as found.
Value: 9.5 V
